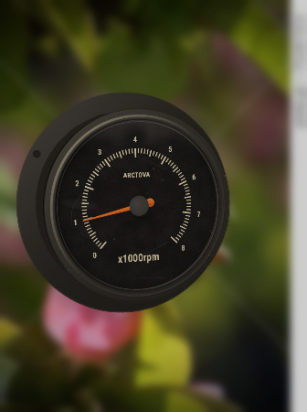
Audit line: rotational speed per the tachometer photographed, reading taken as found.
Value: 1000 rpm
